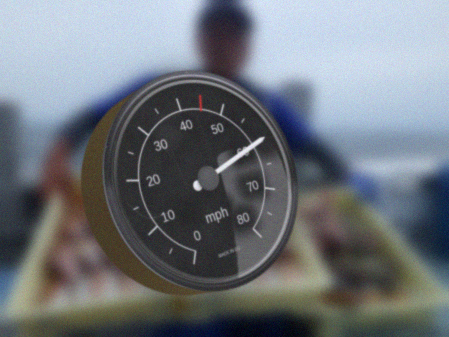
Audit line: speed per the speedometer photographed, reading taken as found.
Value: 60 mph
